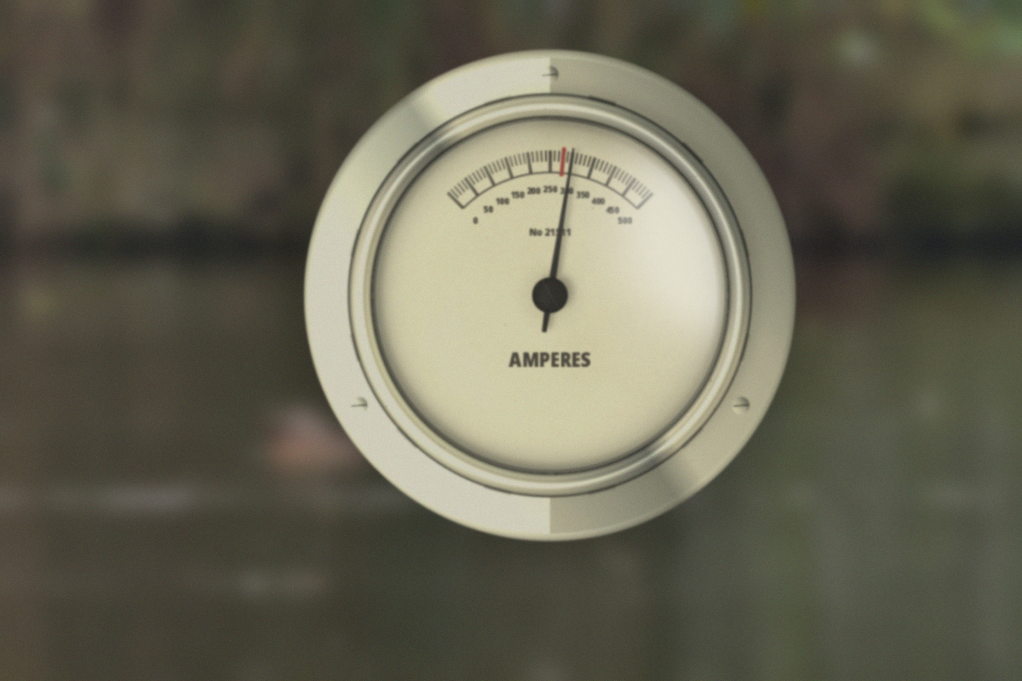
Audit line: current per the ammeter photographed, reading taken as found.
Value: 300 A
